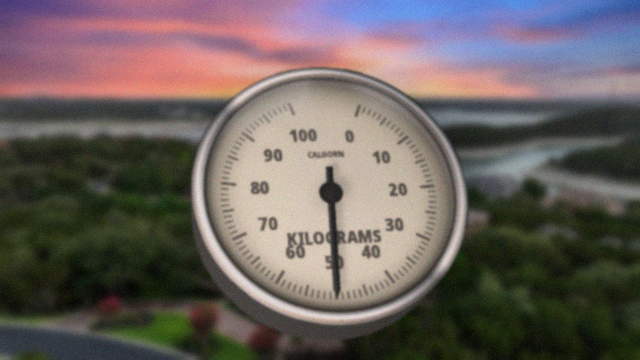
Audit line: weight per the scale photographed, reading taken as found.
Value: 50 kg
